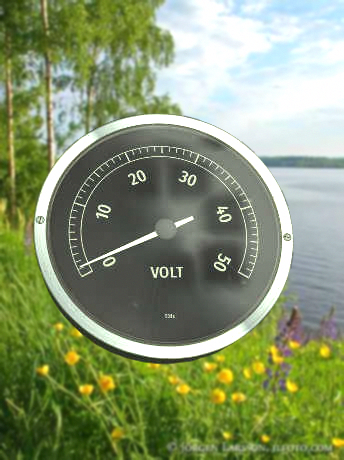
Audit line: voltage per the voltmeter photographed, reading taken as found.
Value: 1 V
